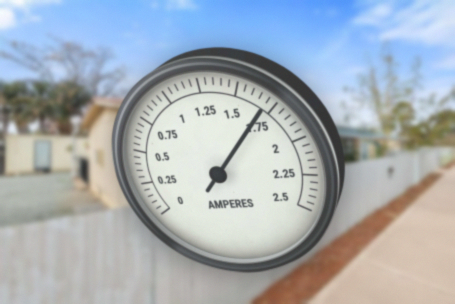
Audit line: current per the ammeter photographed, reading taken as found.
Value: 1.7 A
